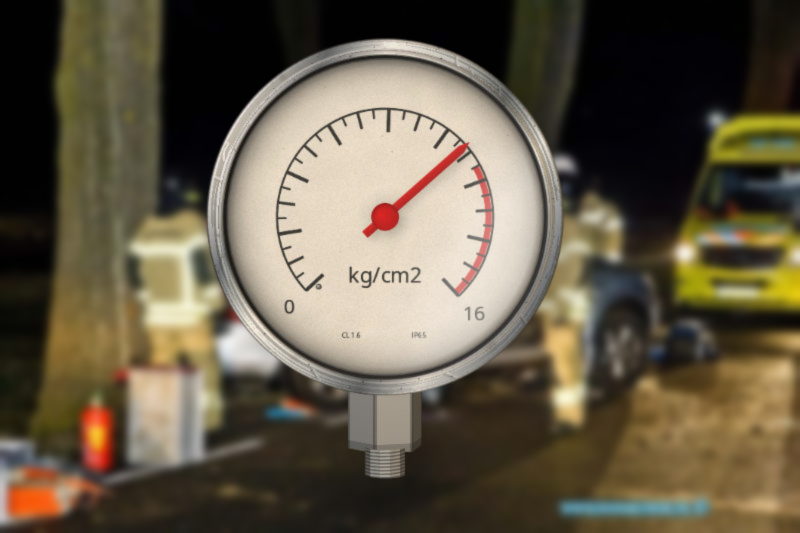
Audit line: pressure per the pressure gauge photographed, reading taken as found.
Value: 10.75 kg/cm²
